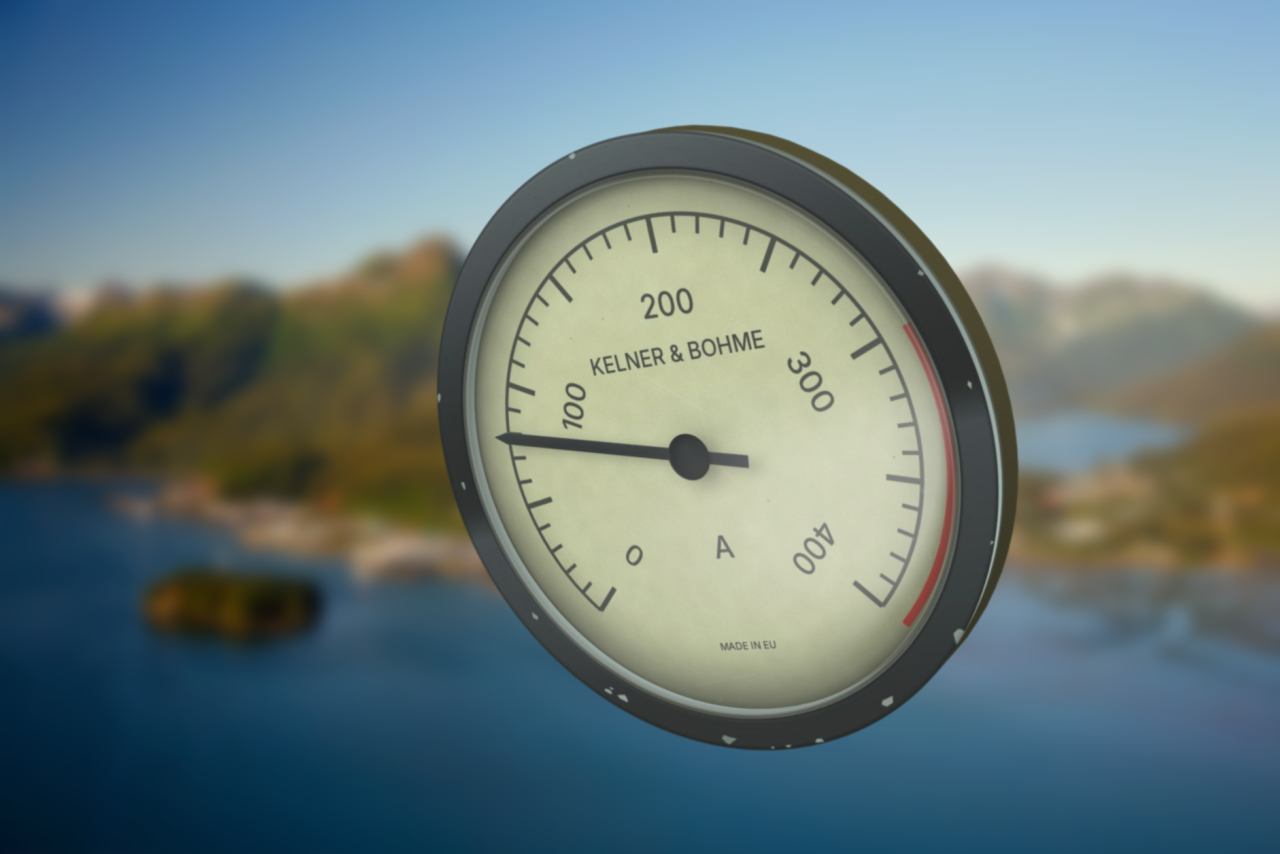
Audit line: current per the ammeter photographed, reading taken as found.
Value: 80 A
